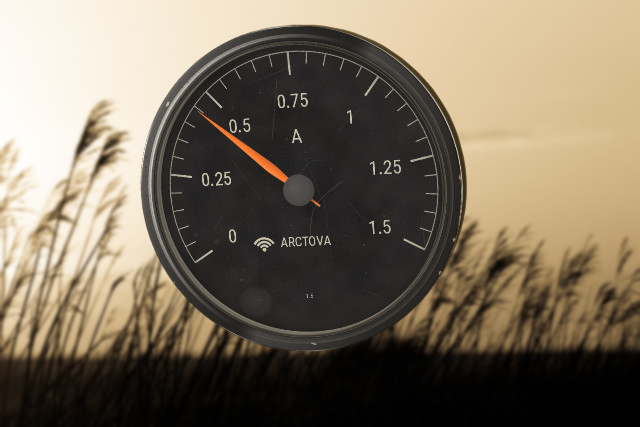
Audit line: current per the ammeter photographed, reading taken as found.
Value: 0.45 A
